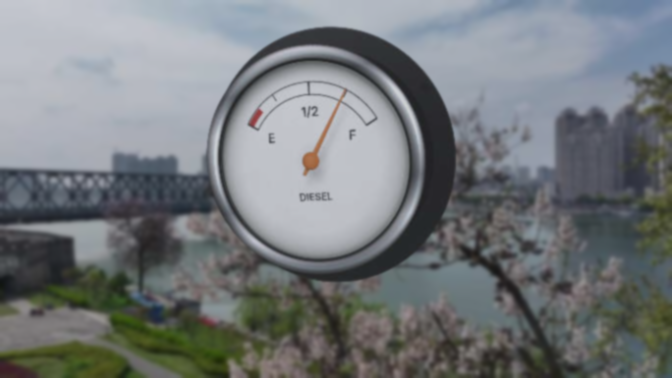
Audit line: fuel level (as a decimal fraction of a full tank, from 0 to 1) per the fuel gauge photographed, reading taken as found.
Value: 0.75
